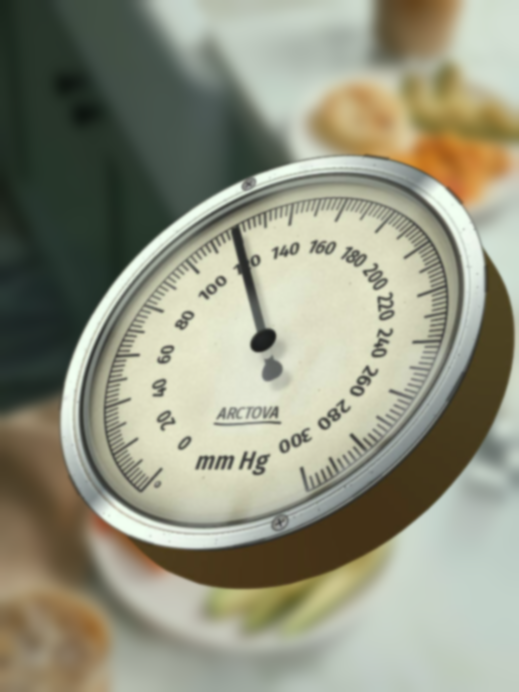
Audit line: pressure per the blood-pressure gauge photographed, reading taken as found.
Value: 120 mmHg
